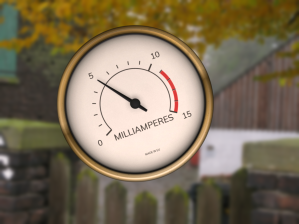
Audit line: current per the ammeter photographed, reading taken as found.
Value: 5 mA
